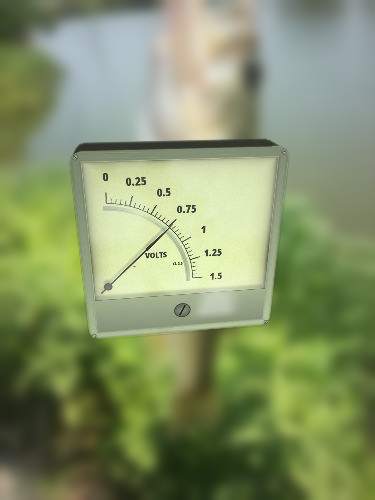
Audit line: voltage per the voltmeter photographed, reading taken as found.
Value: 0.75 V
